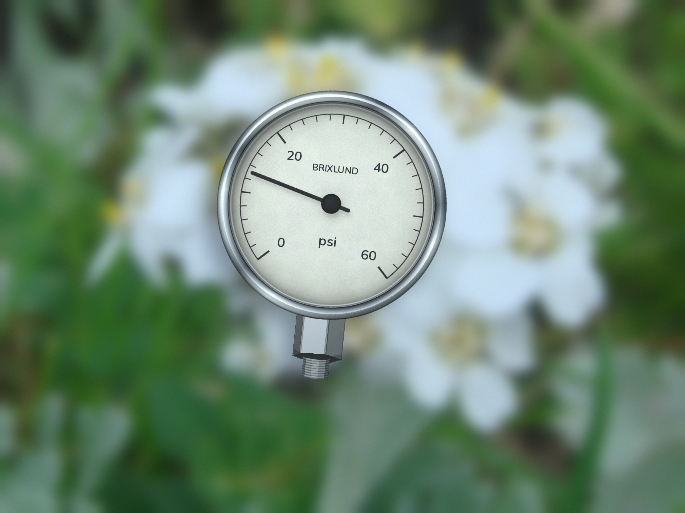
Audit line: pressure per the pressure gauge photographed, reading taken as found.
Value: 13 psi
